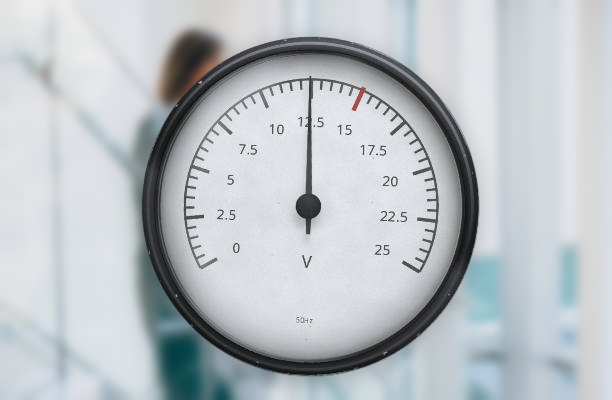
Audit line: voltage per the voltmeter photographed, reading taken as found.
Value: 12.5 V
